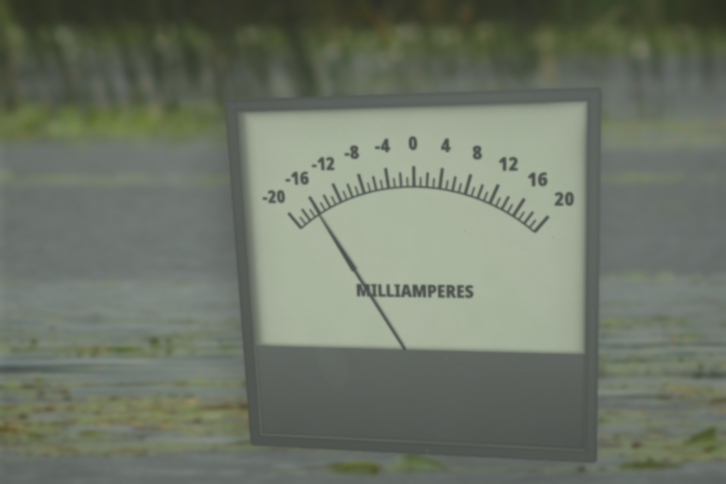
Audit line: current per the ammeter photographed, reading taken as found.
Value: -16 mA
